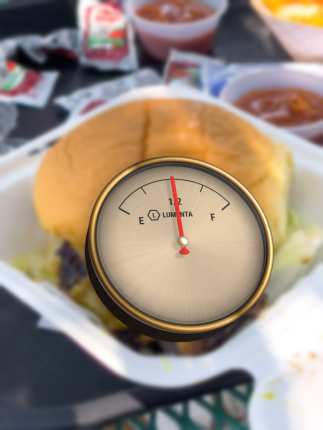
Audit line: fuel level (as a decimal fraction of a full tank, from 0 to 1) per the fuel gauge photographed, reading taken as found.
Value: 0.5
